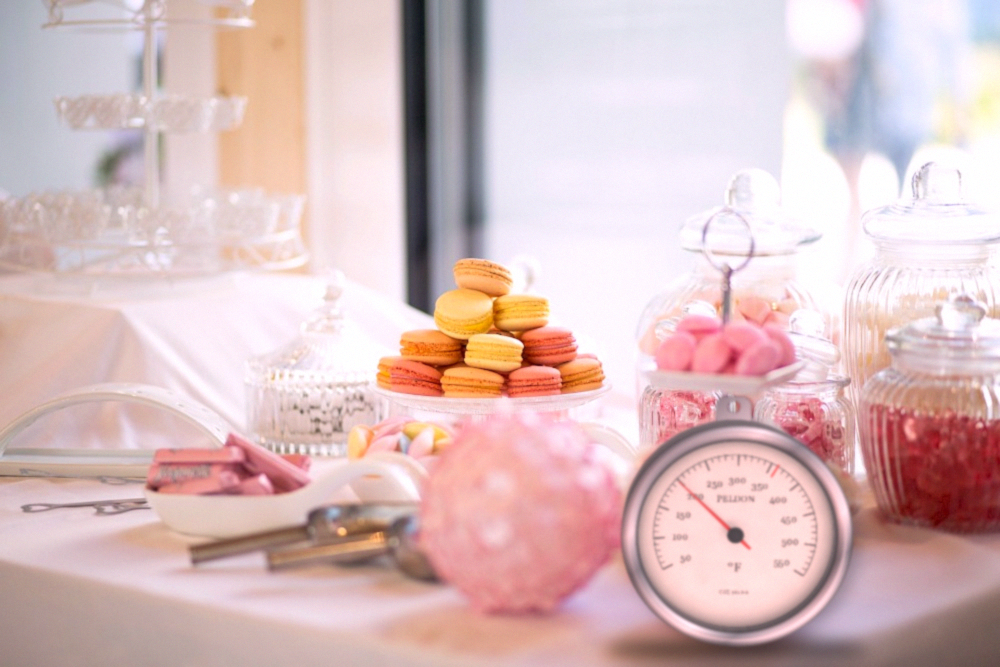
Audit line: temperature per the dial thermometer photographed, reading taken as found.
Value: 200 °F
